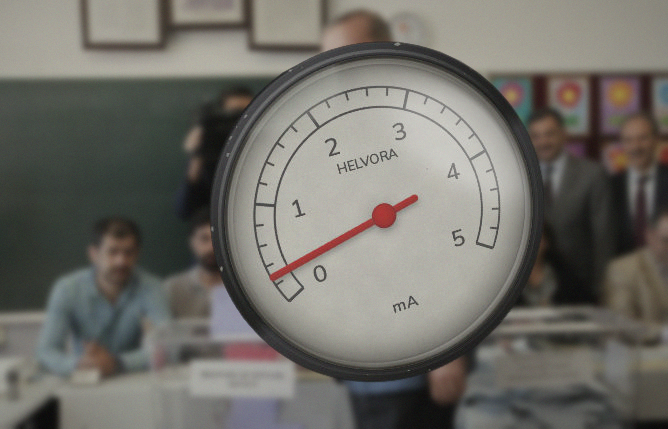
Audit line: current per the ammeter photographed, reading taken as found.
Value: 0.3 mA
